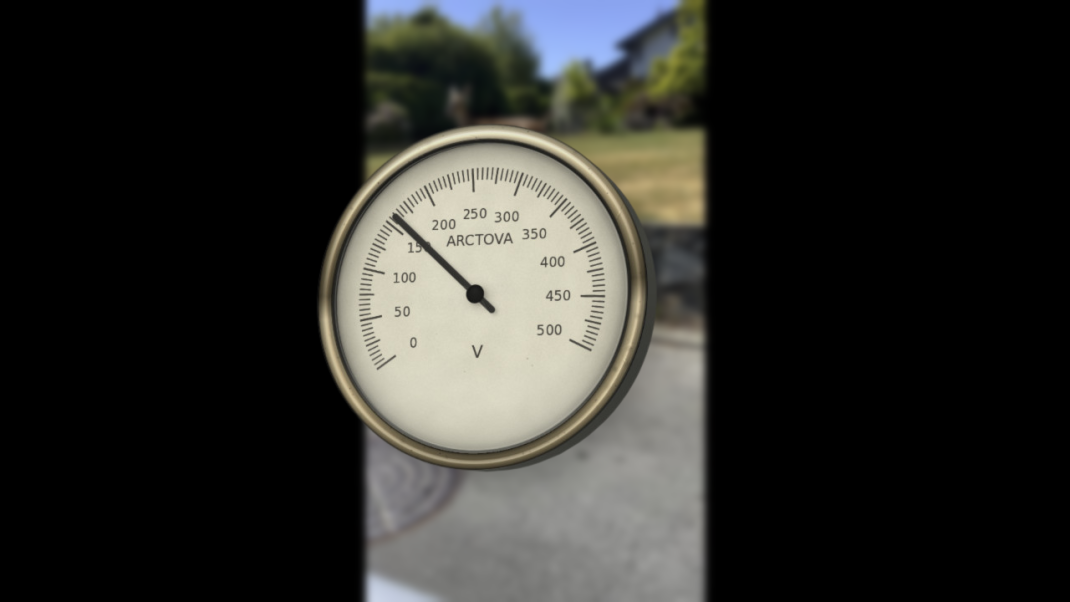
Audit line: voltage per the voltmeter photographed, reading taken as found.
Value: 160 V
